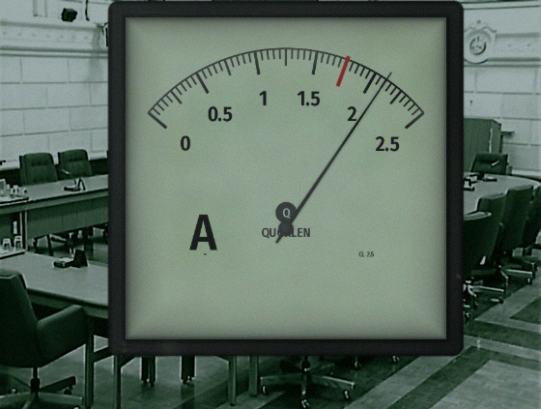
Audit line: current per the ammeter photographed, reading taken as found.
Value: 2.1 A
